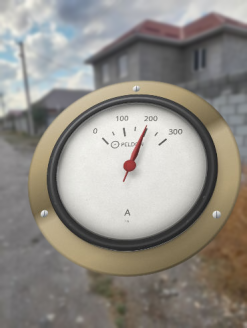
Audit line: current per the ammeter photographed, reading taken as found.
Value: 200 A
